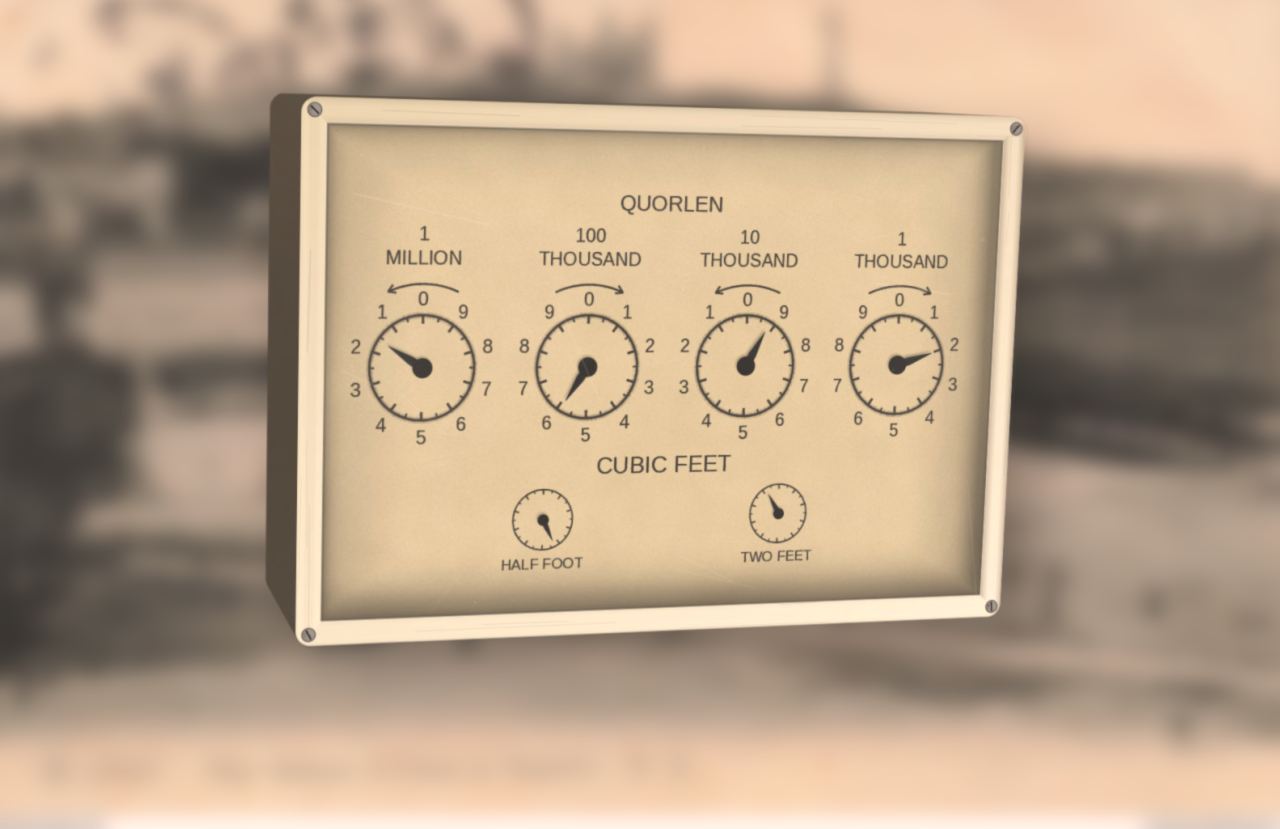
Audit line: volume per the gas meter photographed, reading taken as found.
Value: 159200 ft³
